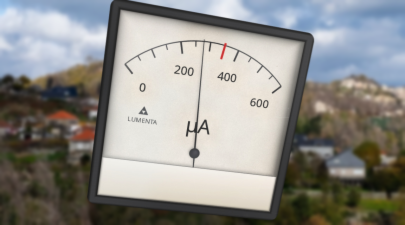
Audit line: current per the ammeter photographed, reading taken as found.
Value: 275 µA
